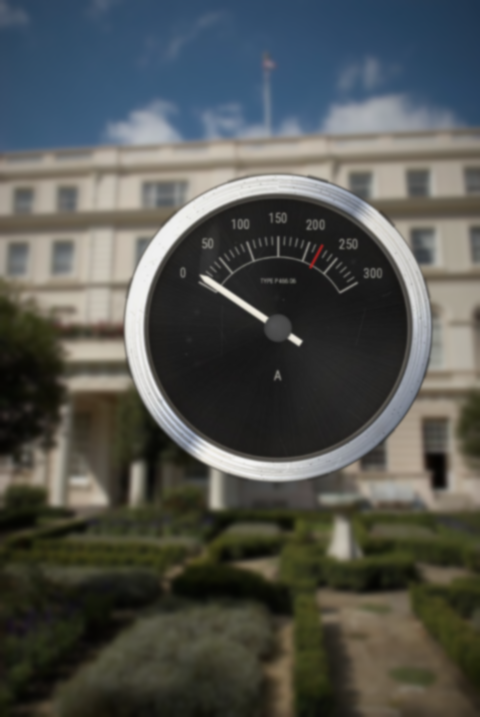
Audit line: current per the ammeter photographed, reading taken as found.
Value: 10 A
